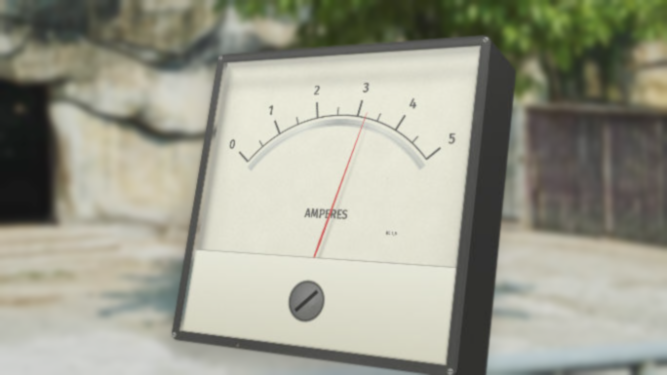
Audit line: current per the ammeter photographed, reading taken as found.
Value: 3.25 A
